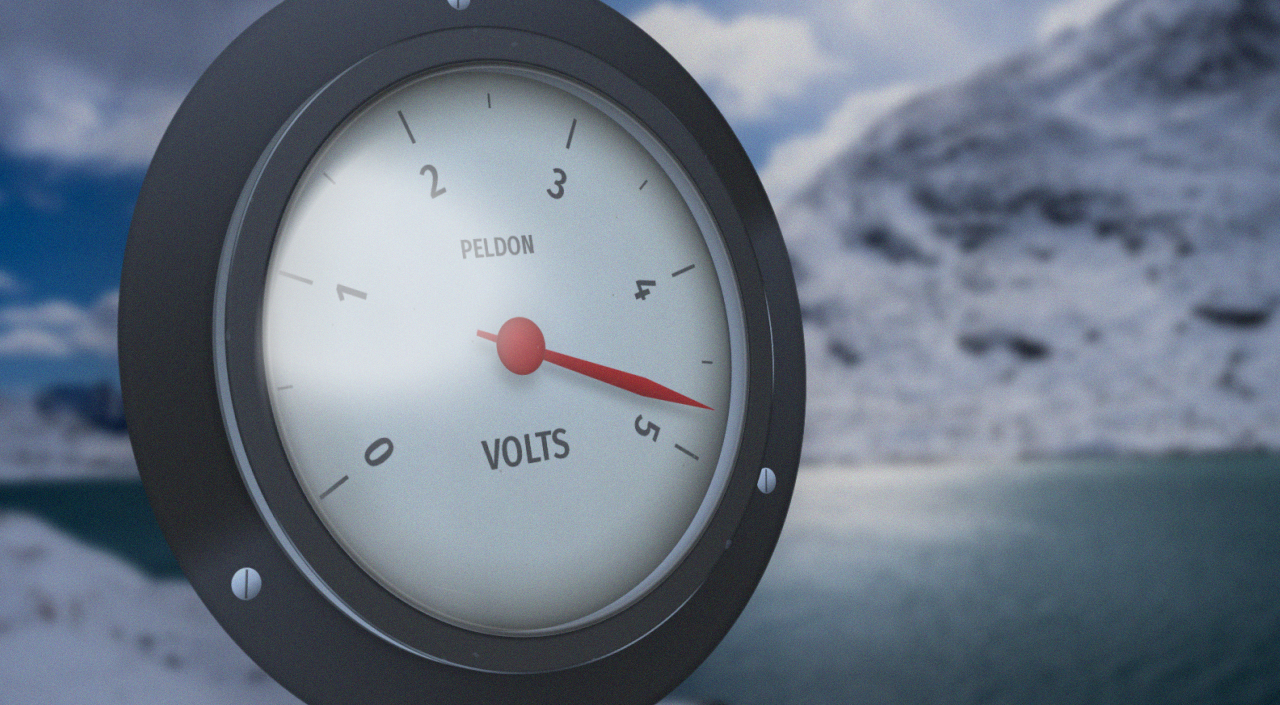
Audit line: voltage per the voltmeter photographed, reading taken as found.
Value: 4.75 V
